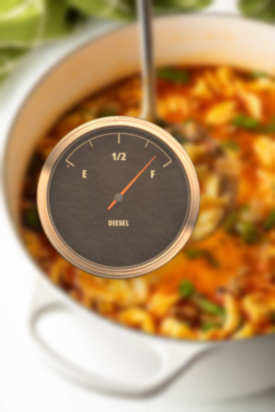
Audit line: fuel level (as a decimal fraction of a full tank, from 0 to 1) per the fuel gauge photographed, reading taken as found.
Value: 0.875
